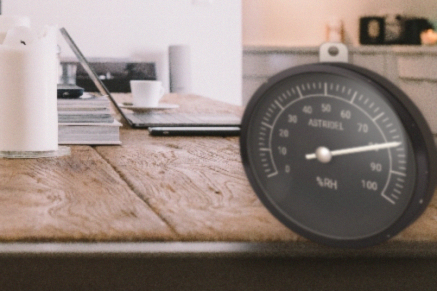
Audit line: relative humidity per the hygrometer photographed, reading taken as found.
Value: 80 %
